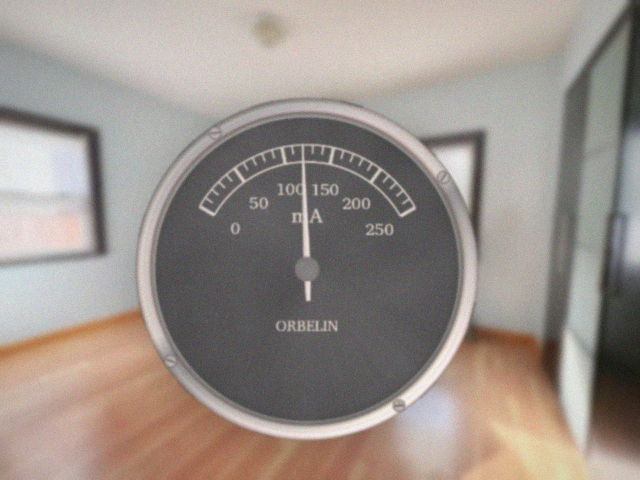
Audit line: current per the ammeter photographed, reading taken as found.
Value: 120 mA
